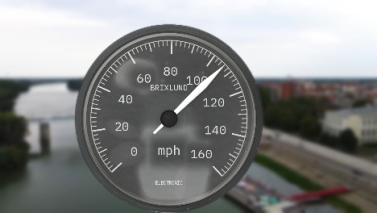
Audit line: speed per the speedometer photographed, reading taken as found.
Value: 106 mph
